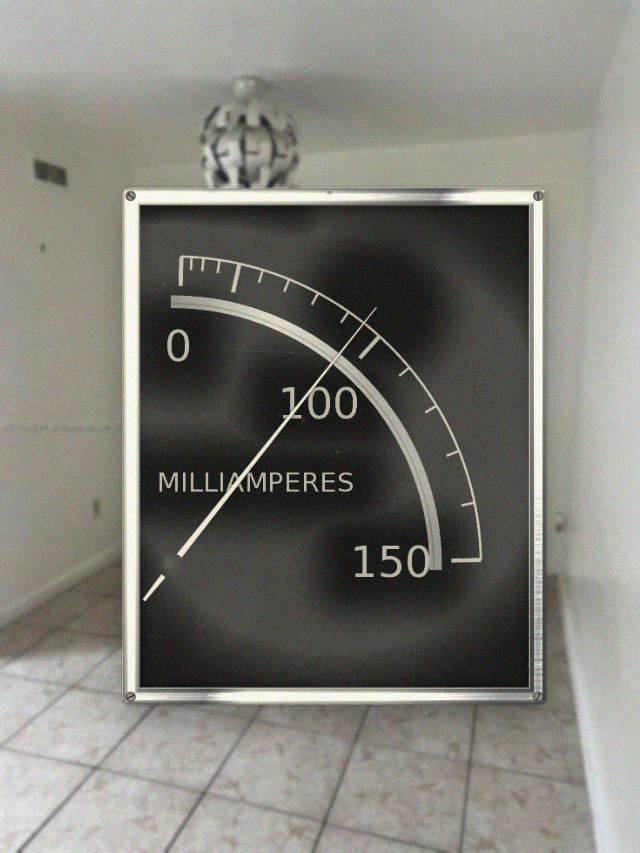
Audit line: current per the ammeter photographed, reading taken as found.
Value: 95 mA
